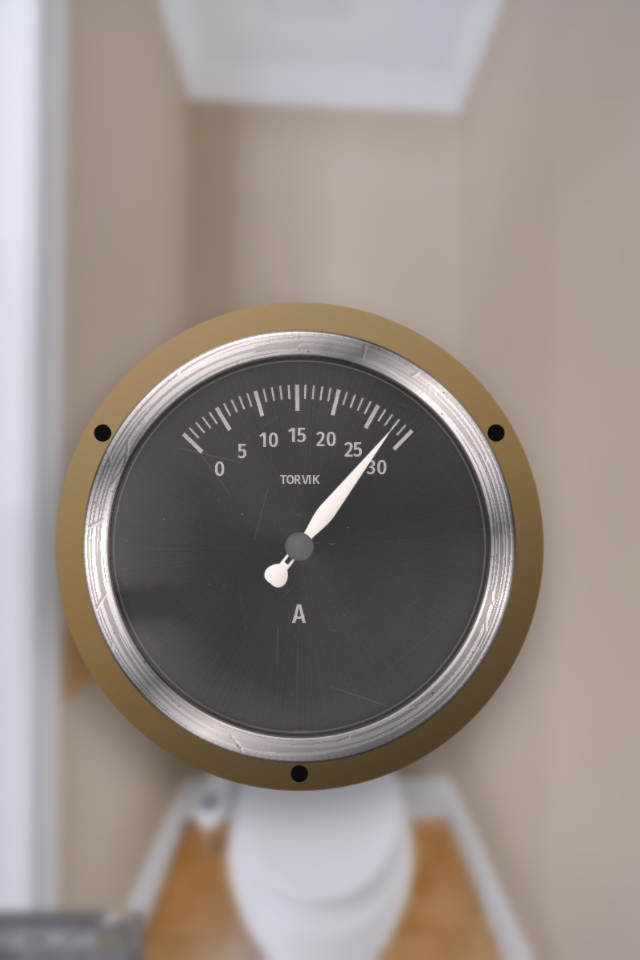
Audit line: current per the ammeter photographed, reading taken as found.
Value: 28 A
